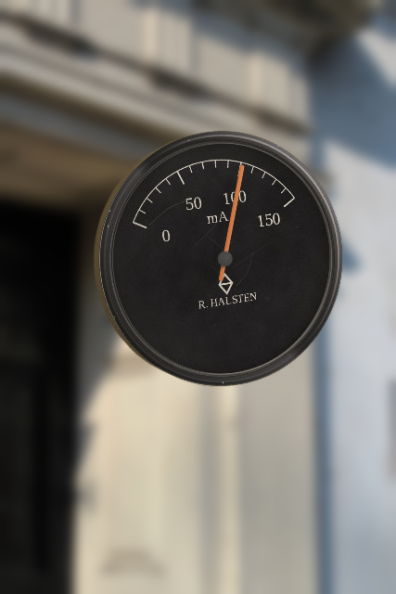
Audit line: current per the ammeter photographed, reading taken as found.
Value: 100 mA
